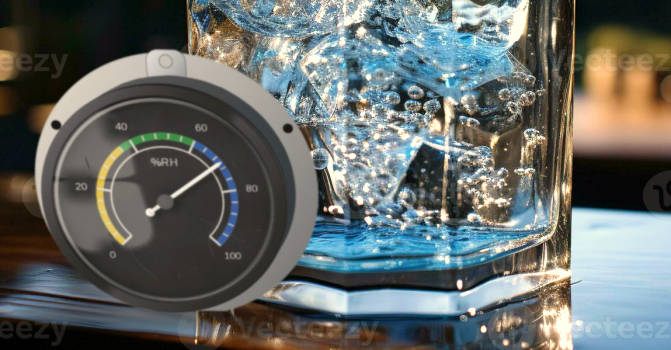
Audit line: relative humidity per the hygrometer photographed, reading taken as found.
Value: 70 %
